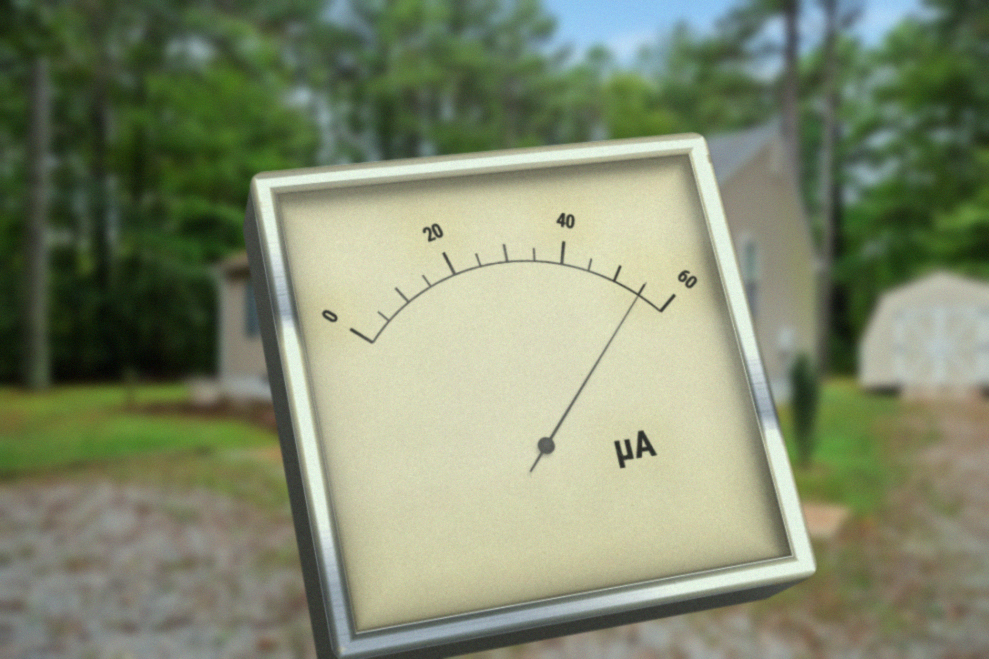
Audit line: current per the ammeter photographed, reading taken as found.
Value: 55 µA
